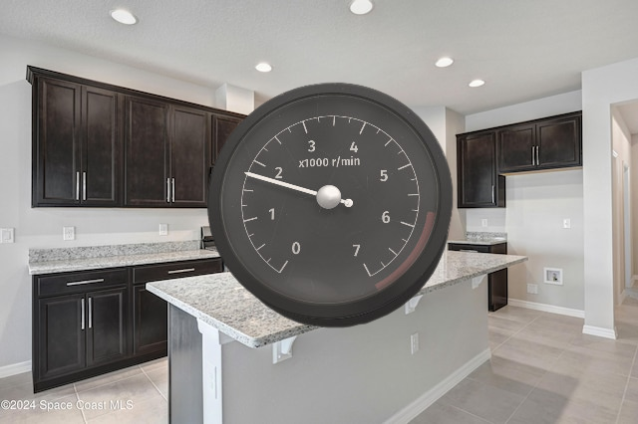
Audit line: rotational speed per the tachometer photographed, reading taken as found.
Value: 1750 rpm
